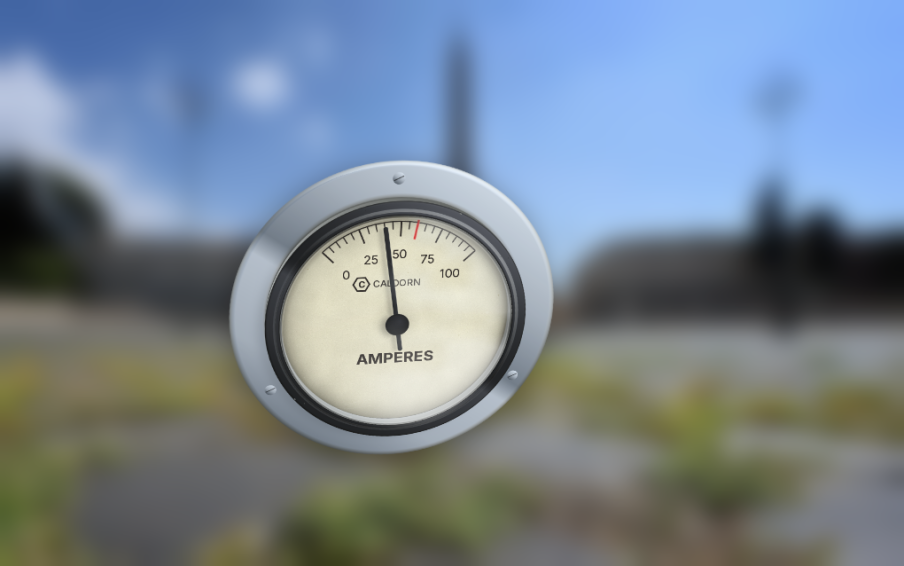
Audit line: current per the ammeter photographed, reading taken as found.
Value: 40 A
